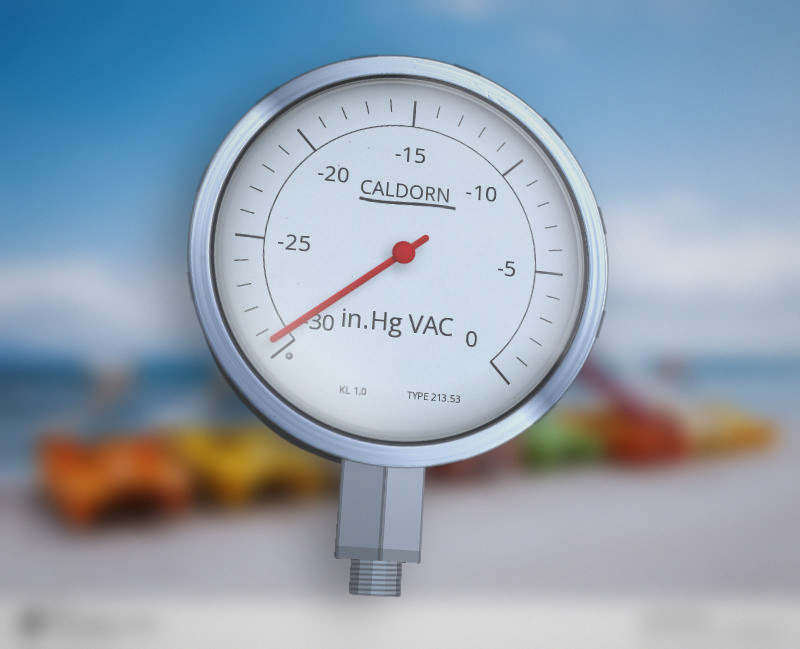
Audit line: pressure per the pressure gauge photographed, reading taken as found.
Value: -29.5 inHg
